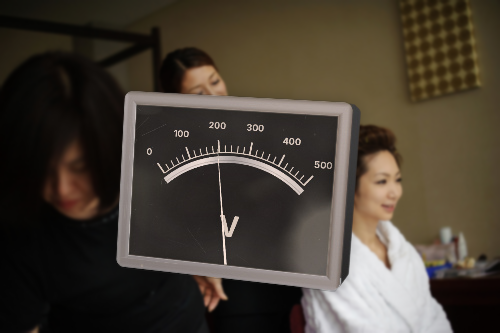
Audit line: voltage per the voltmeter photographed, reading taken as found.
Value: 200 V
